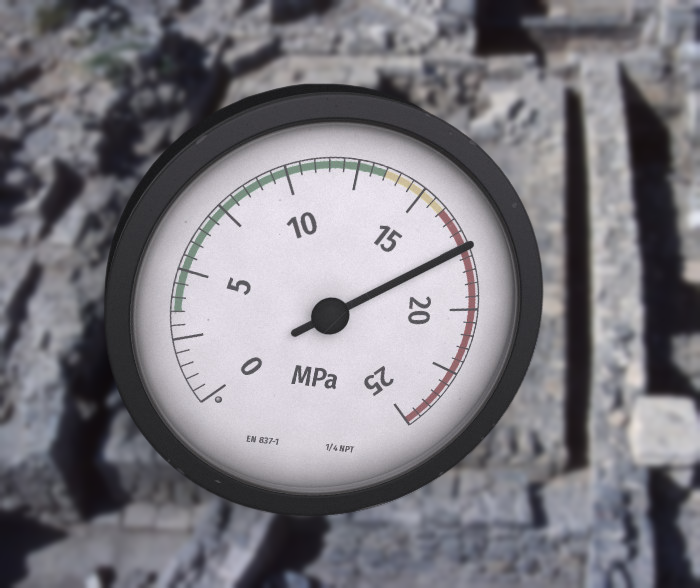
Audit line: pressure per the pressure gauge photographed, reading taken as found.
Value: 17.5 MPa
